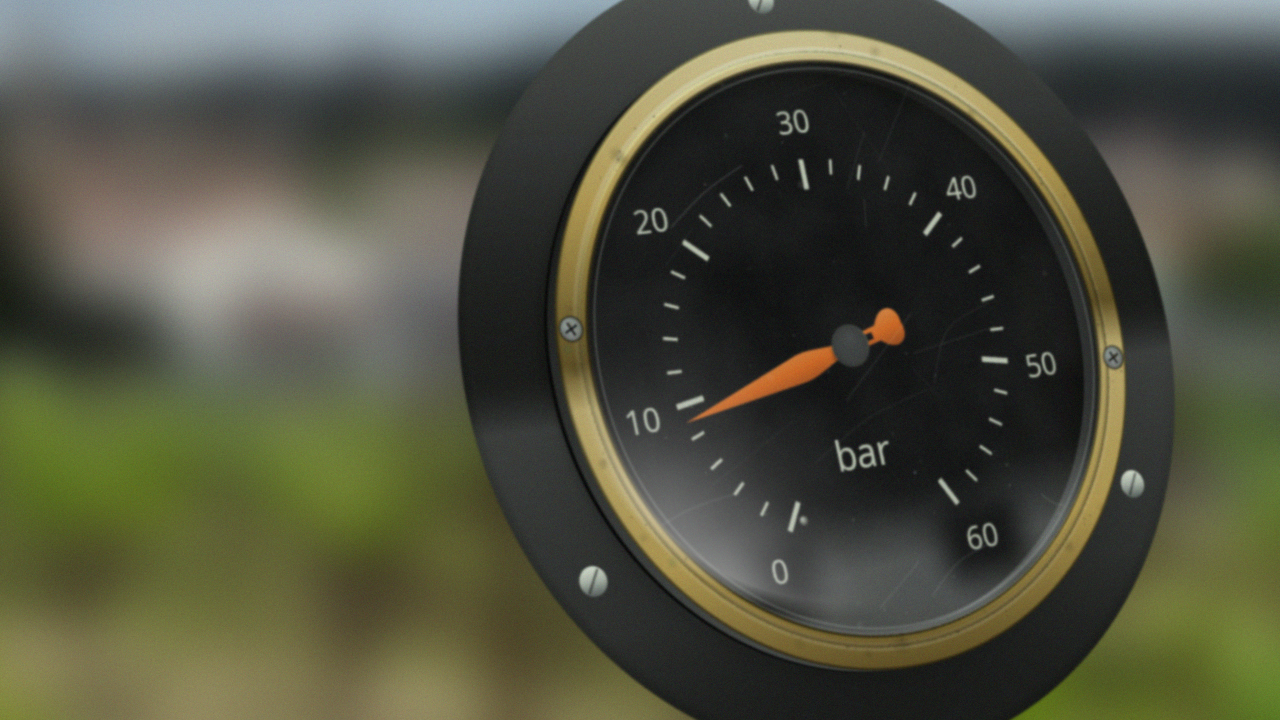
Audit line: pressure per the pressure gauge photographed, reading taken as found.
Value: 9 bar
